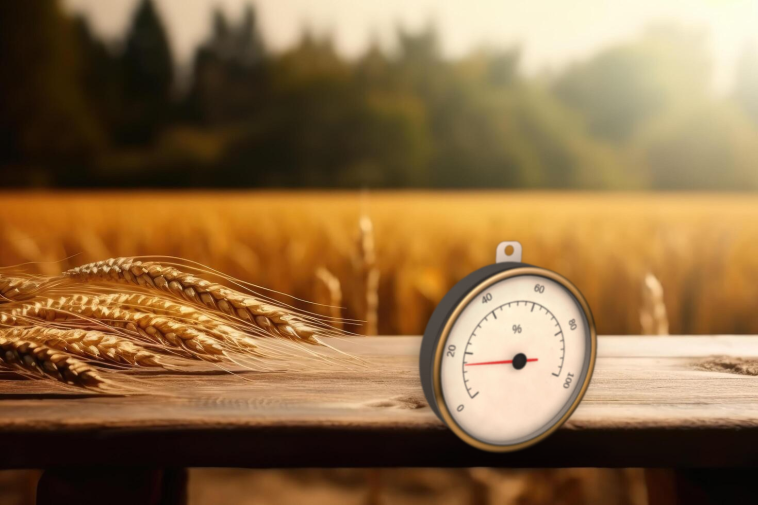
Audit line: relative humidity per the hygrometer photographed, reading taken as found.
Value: 16 %
